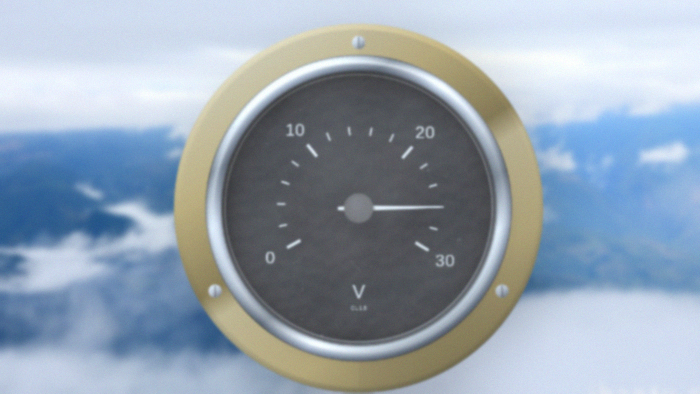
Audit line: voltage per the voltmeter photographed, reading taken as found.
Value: 26 V
